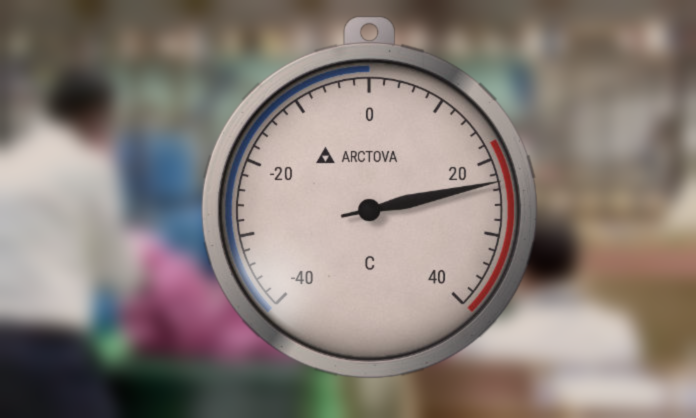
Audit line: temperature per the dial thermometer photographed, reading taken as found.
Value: 23 °C
